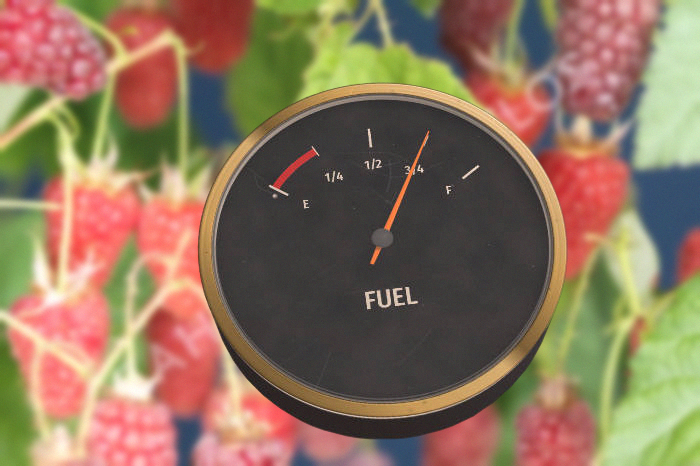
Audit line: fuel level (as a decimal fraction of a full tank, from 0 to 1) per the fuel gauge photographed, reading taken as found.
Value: 0.75
